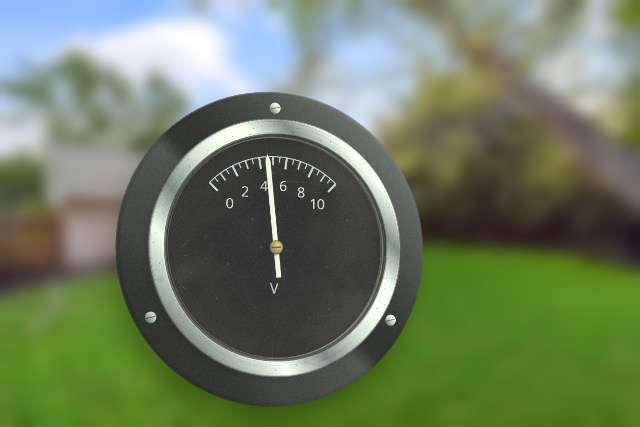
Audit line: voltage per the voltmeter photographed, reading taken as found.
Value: 4.5 V
